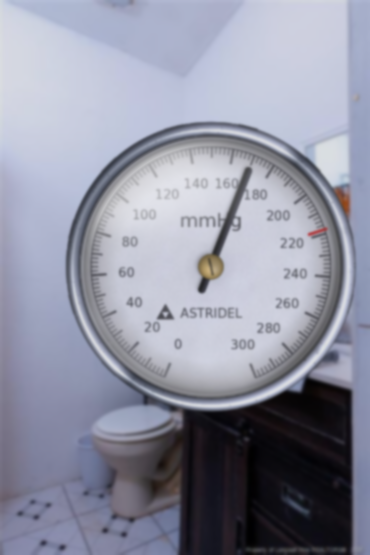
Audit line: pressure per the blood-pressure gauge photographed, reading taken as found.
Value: 170 mmHg
